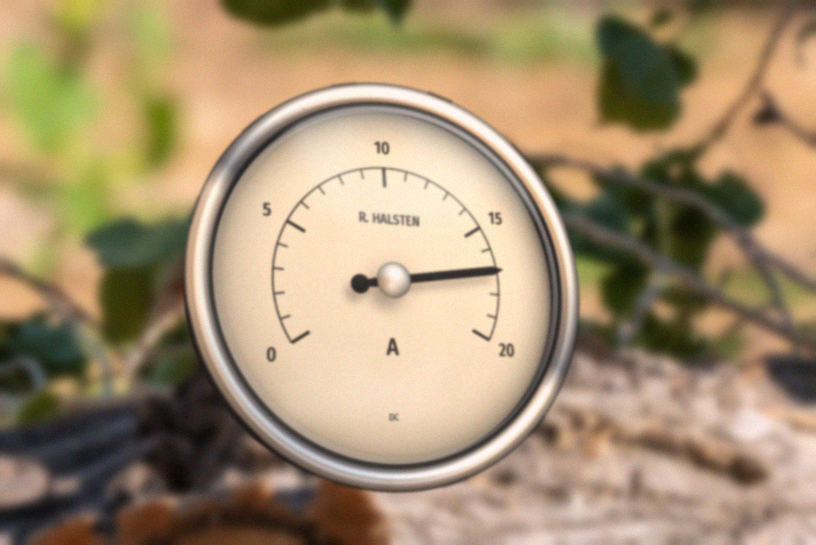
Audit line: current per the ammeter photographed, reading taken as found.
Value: 17 A
